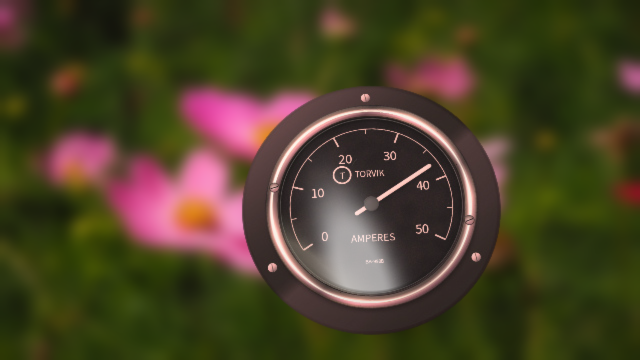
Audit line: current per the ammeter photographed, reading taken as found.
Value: 37.5 A
